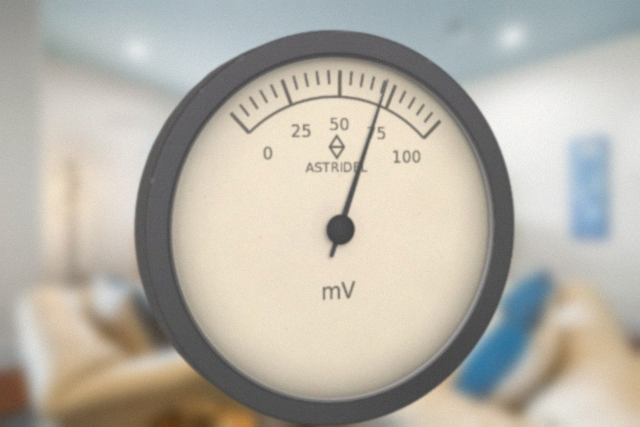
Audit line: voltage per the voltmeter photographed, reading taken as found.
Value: 70 mV
